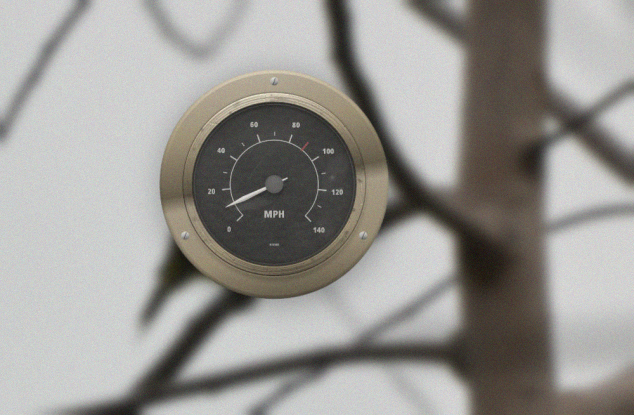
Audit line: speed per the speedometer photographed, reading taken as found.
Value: 10 mph
